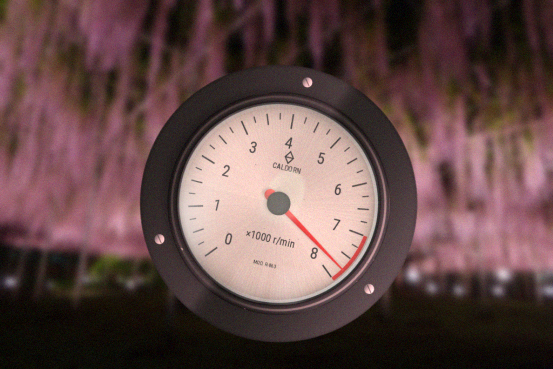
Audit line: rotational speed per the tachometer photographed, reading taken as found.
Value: 7750 rpm
